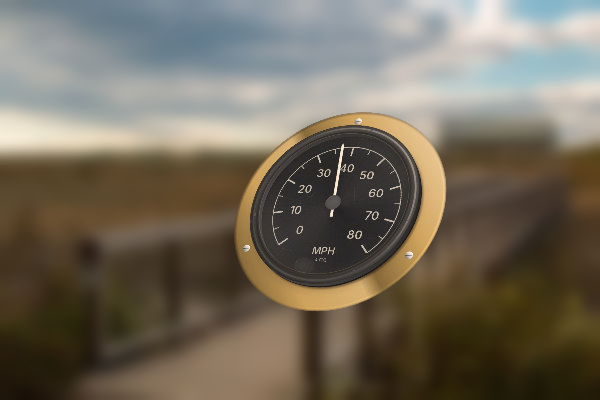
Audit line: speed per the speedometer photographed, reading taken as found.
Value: 37.5 mph
